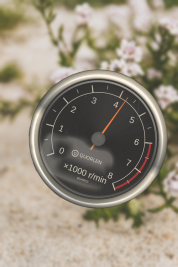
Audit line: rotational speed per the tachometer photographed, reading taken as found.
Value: 4250 rpm
